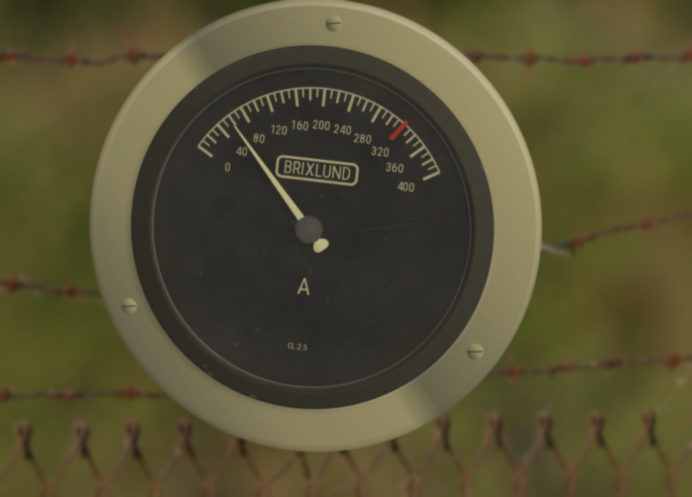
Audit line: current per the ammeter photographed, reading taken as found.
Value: 60 A
